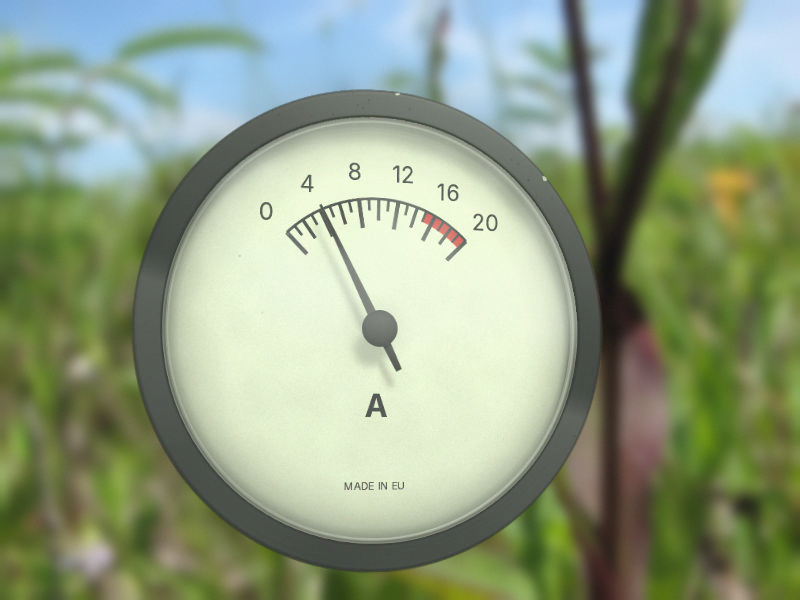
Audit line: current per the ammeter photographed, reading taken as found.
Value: 4 A
